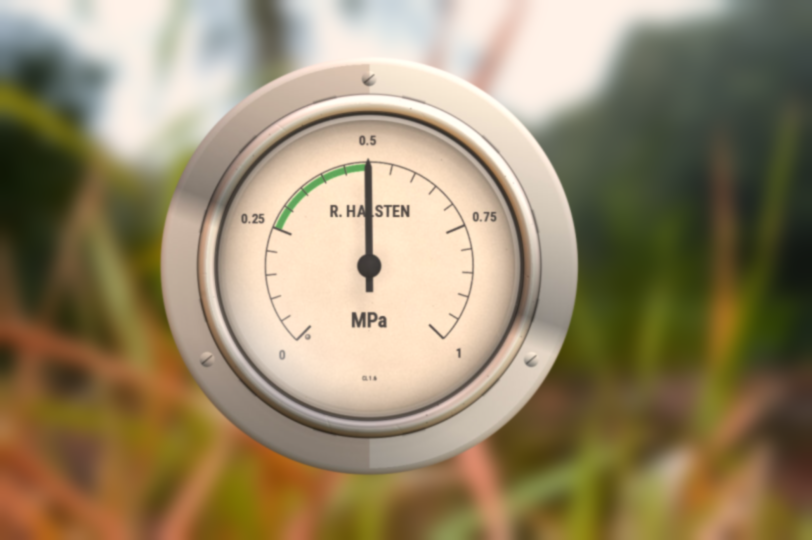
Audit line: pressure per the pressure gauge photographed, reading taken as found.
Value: 0.5 MPa
